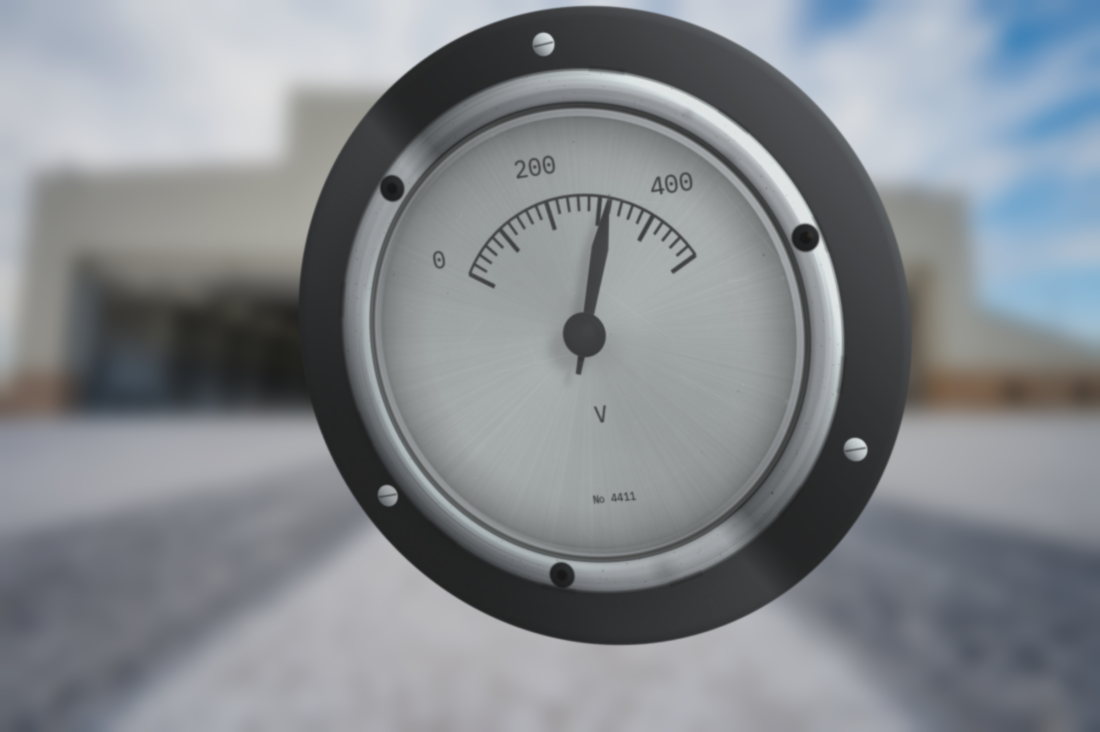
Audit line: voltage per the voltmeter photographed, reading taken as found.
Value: 320 V
